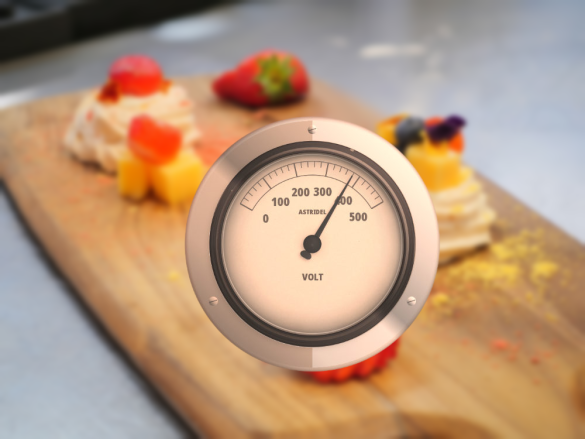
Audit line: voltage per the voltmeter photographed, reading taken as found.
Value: 380 V
